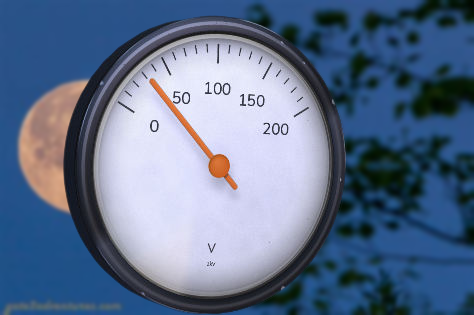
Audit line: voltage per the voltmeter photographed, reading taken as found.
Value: 30 V
